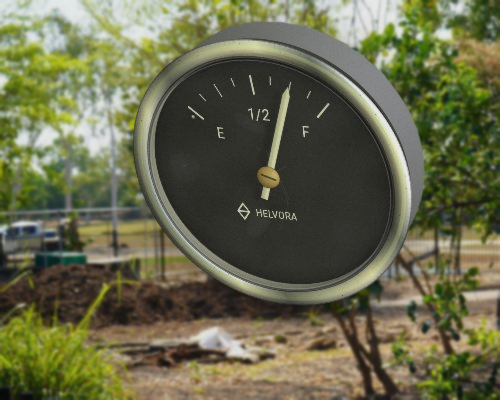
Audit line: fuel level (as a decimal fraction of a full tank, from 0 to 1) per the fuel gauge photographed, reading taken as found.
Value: 0.75
